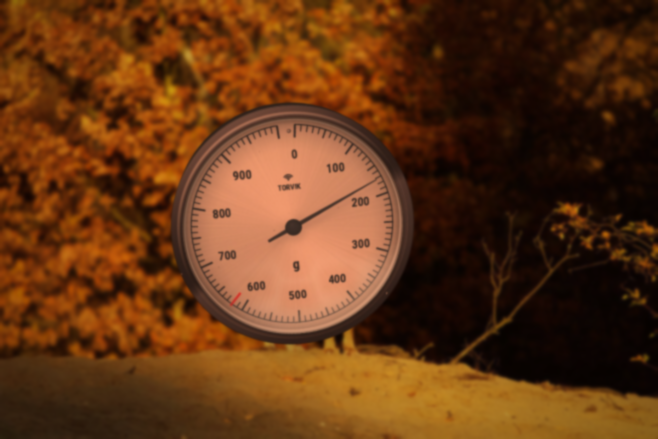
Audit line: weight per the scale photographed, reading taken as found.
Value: 170 g
